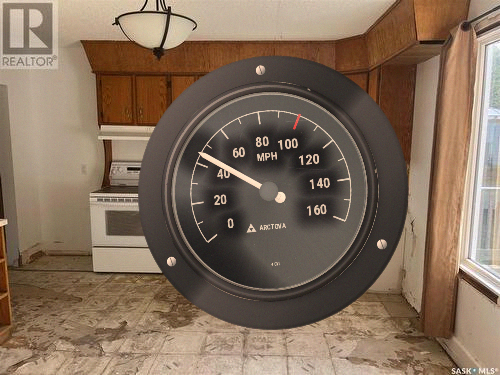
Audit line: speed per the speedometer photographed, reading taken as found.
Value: 45 mph
